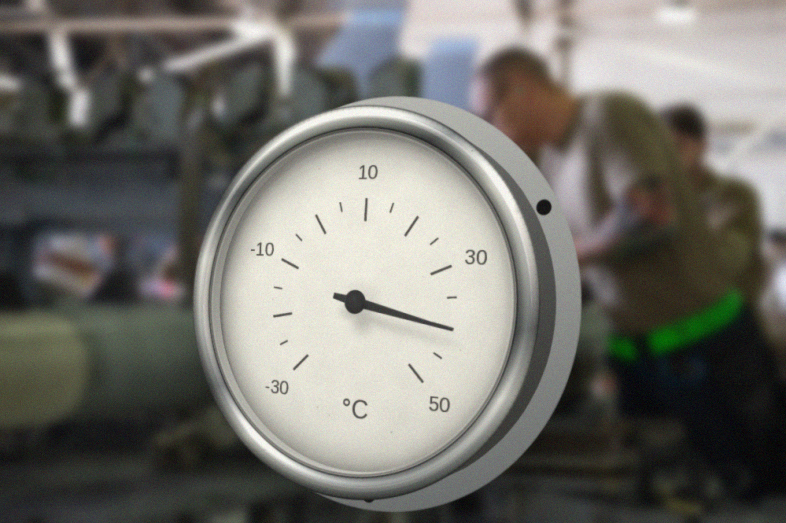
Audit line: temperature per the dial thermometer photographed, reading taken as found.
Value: 40 °C
